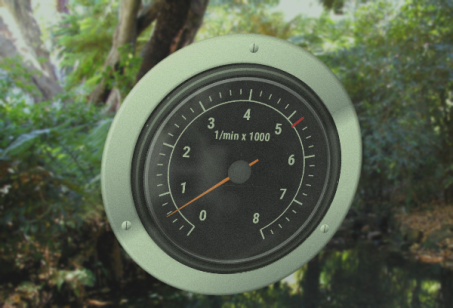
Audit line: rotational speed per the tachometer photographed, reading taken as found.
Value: 600 rpm
